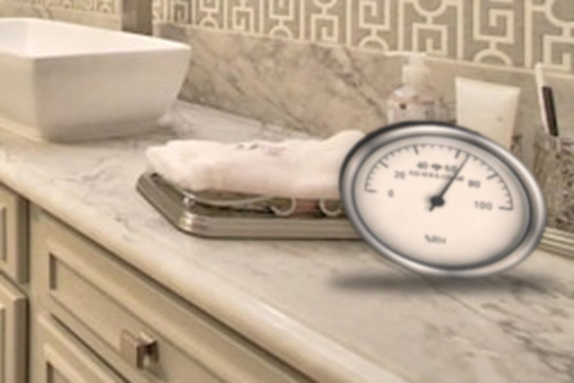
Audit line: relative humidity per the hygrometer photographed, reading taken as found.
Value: 64 %
